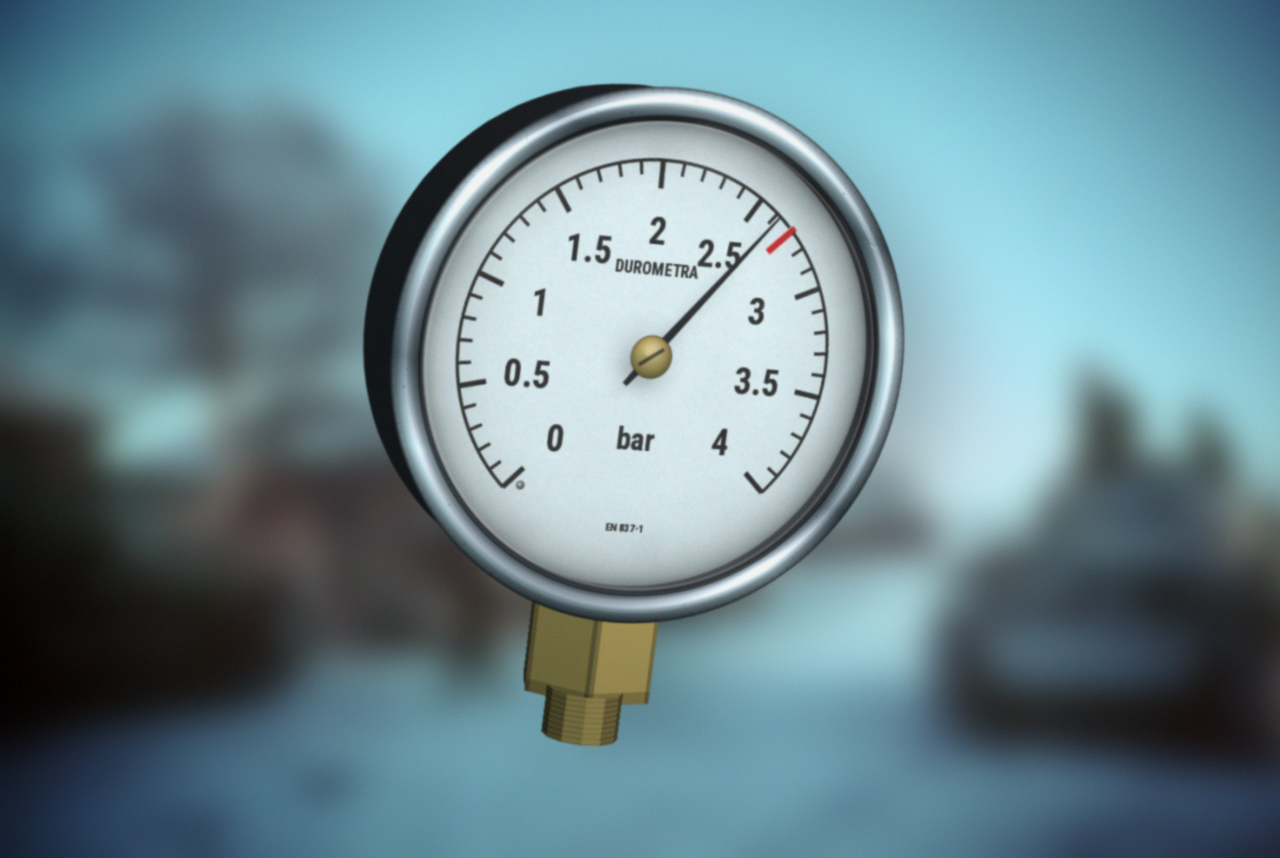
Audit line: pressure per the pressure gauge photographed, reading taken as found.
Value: 2.6 bar
